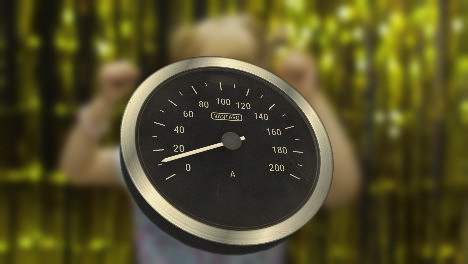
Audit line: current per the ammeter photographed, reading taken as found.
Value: 10 A
